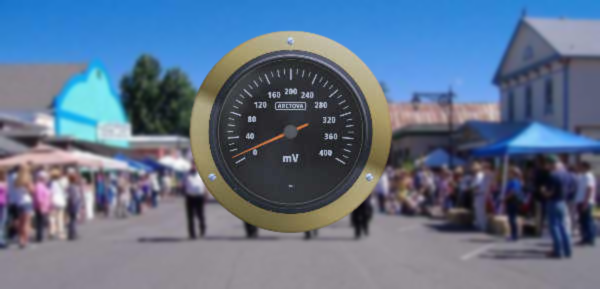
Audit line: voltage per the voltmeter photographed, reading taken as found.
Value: 10 mV
